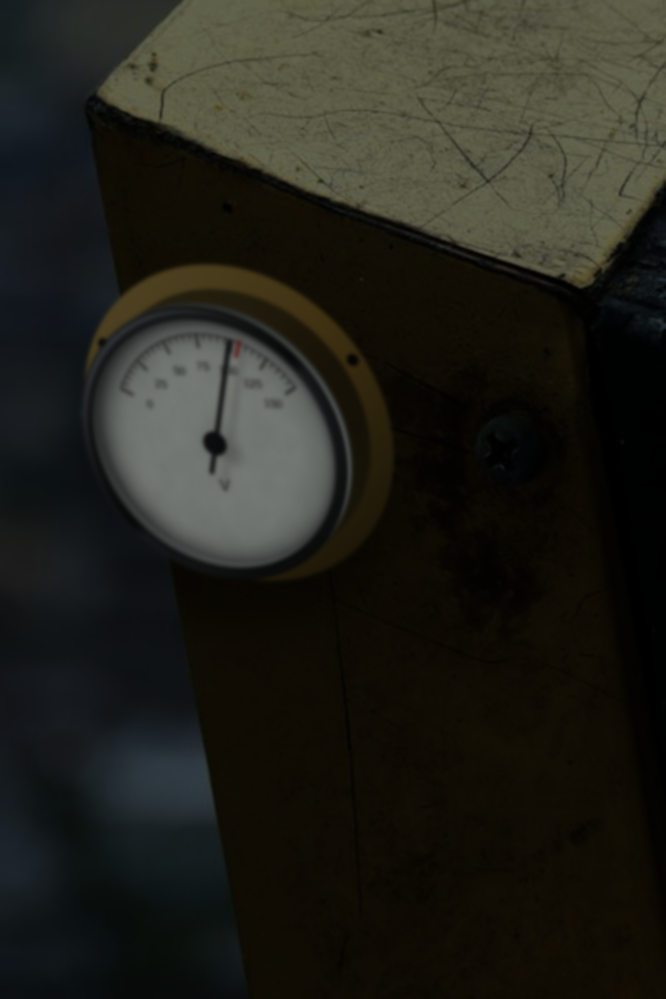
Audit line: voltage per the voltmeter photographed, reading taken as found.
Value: 100 V
